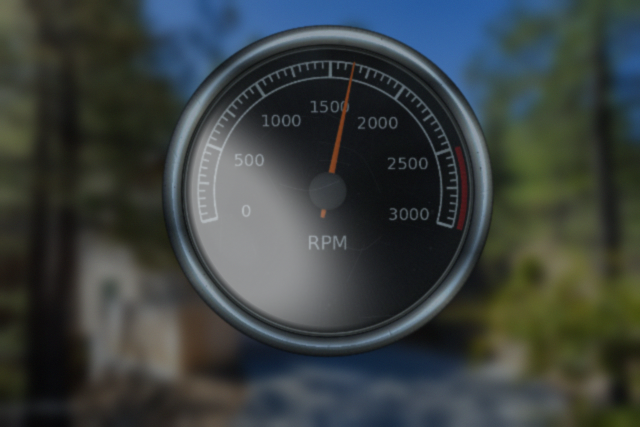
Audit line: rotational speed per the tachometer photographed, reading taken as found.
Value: 1650 rpm
